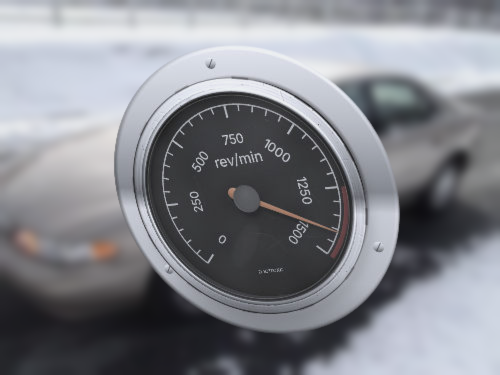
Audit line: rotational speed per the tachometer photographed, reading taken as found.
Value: 1400 rpm
